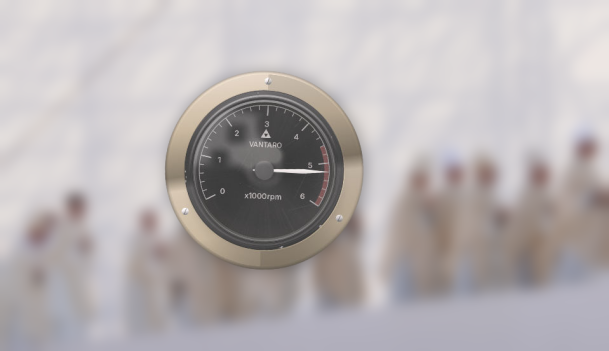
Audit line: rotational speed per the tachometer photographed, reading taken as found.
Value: 5200 rpm
